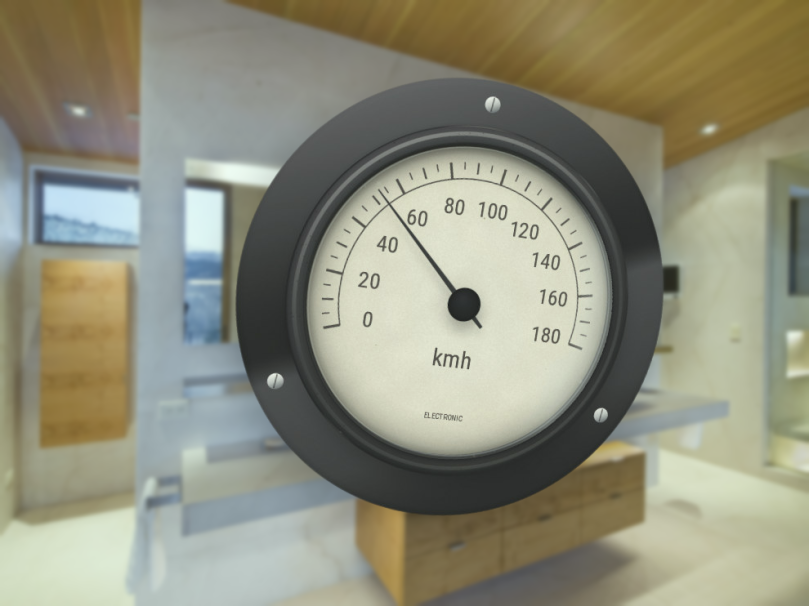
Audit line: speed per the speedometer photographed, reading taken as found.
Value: 52.5 km/h
